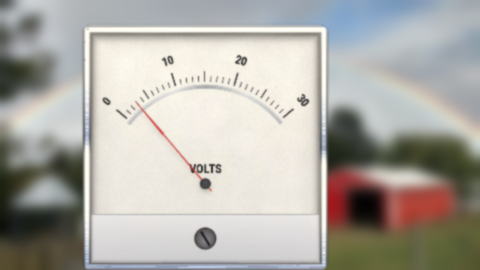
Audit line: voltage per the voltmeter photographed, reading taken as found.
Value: 3 V
